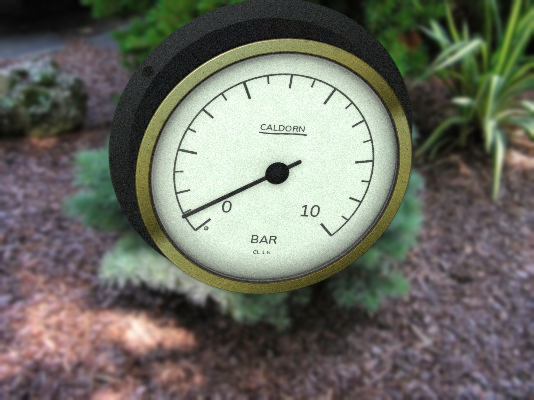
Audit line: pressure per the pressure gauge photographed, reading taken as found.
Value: 0.5 bar
